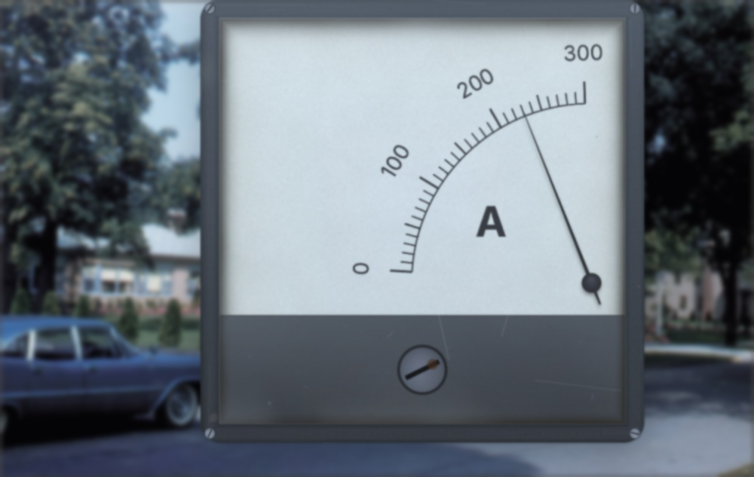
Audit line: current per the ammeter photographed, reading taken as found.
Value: 230 A
